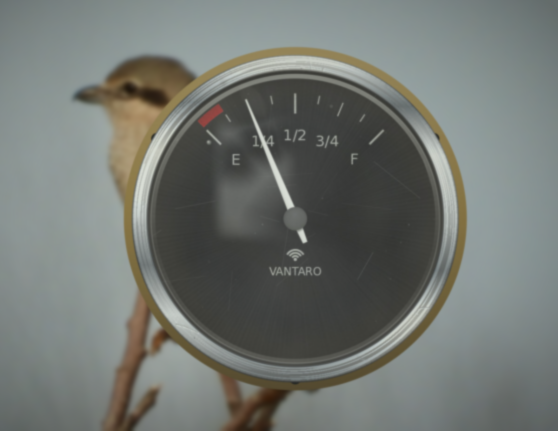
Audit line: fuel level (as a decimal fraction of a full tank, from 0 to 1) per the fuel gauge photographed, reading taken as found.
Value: 0.25
